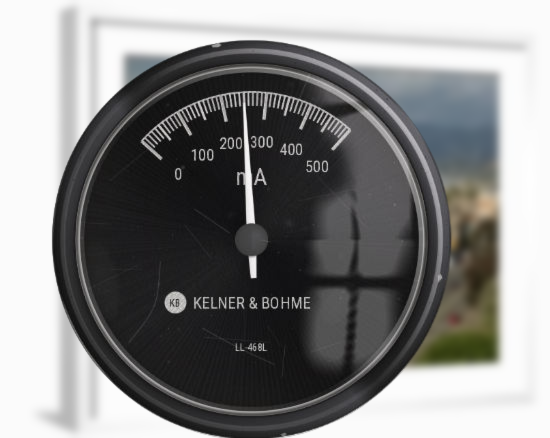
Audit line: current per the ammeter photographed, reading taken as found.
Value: 250 mA
